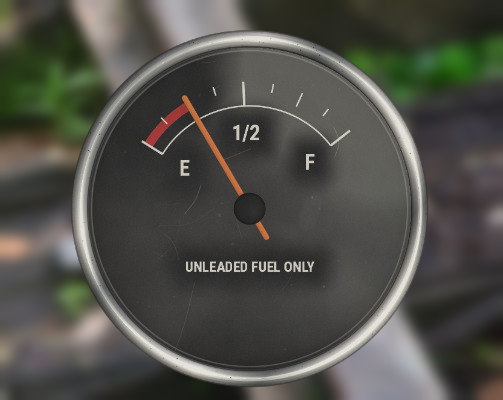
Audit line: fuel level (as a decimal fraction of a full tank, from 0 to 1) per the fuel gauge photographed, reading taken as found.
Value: 0.25
